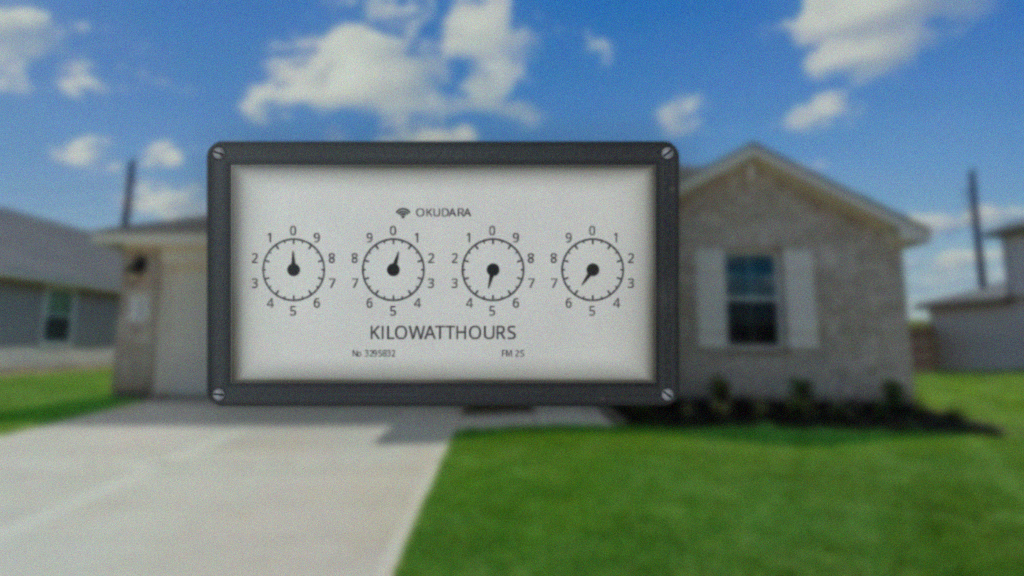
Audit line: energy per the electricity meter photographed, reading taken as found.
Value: 46 kWh
